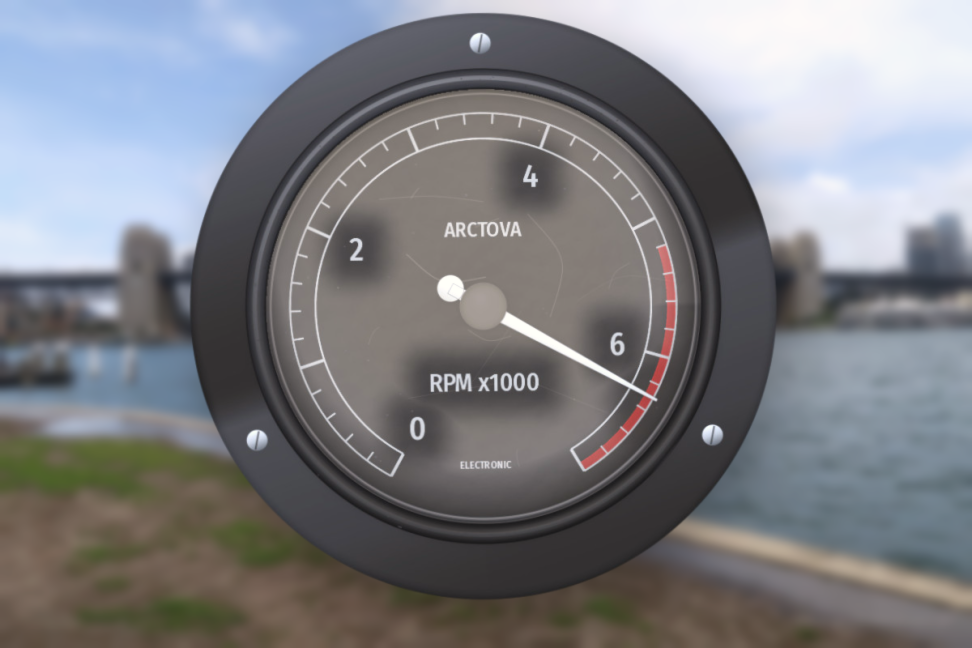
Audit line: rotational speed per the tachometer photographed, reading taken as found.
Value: 6300 rpm
